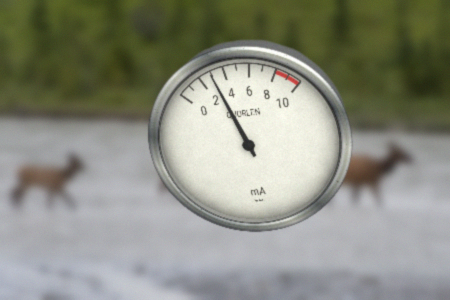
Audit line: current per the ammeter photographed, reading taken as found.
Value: 3 mA
